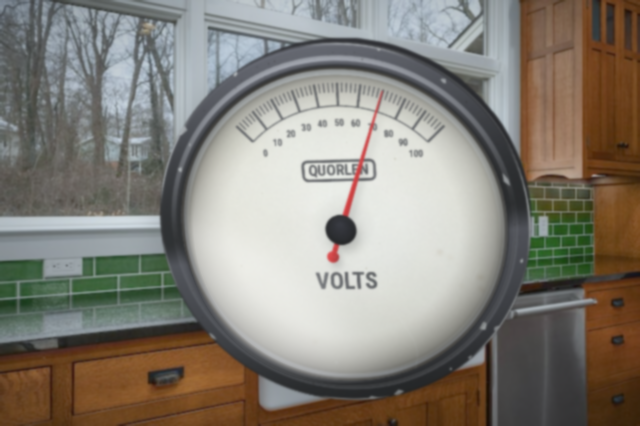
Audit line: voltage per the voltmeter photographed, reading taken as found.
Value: 70 V
